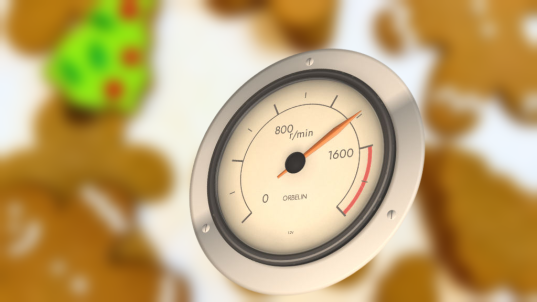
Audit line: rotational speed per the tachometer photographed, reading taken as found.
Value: 1400 rpm
